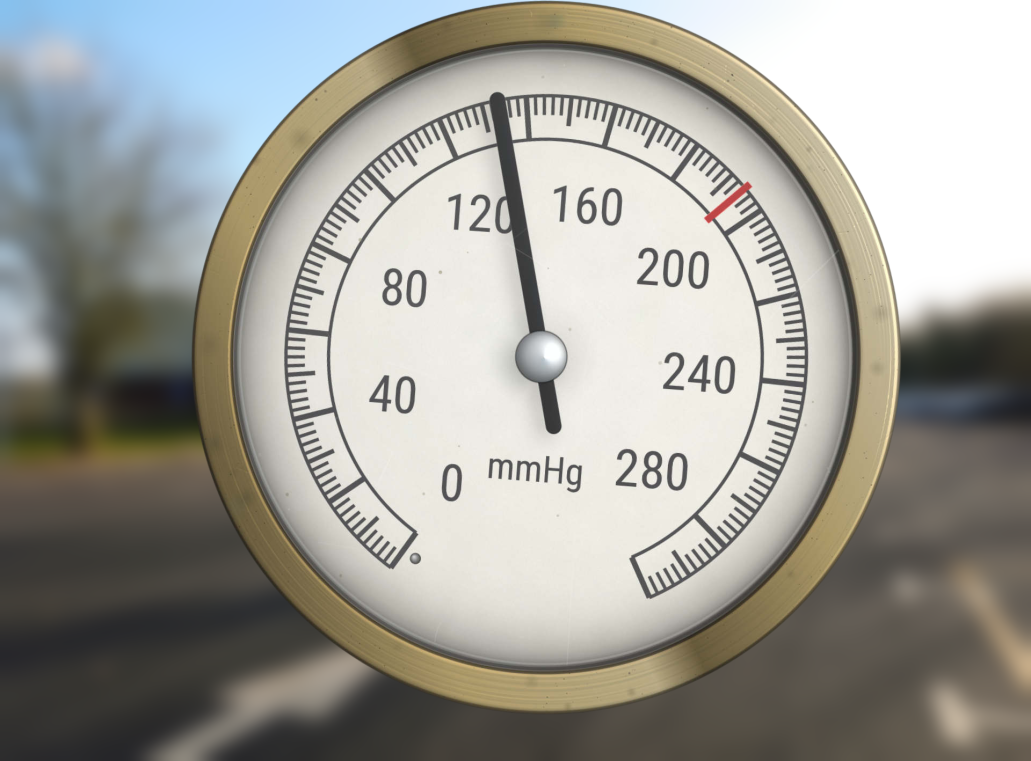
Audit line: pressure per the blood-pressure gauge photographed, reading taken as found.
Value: 134 mmHg
